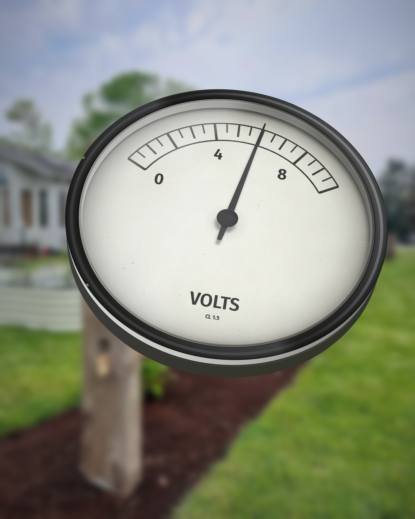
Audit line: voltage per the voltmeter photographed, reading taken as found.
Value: 6 V
